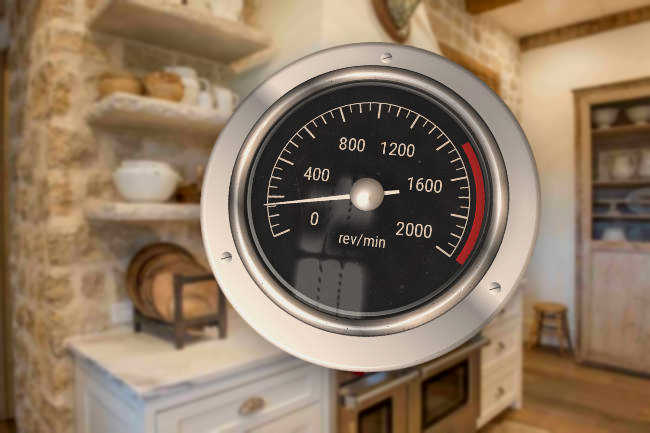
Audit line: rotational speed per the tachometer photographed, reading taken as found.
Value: 150 rpm
